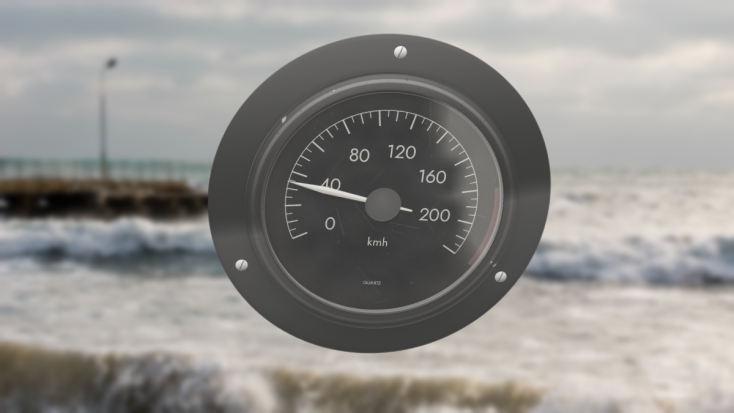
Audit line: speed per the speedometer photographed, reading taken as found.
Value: 35 km/h
